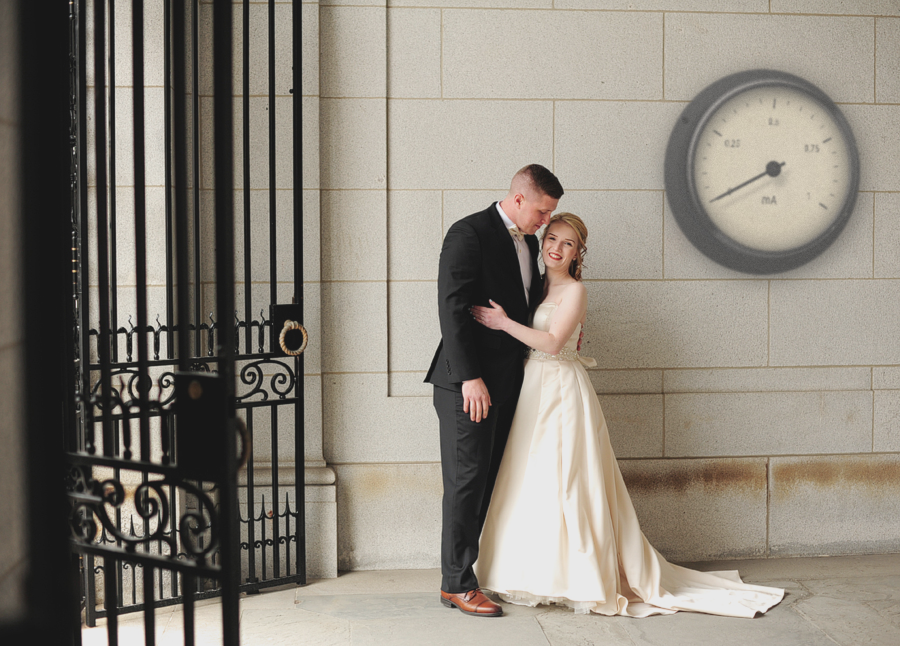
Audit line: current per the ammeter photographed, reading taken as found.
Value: 0 mA
